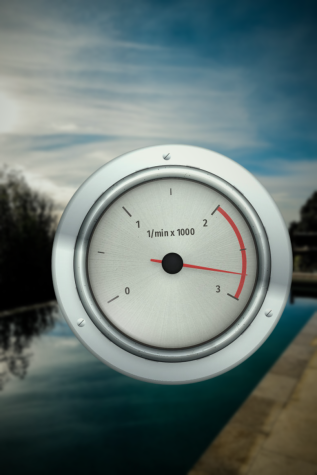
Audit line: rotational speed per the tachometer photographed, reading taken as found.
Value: 2750 rpm
